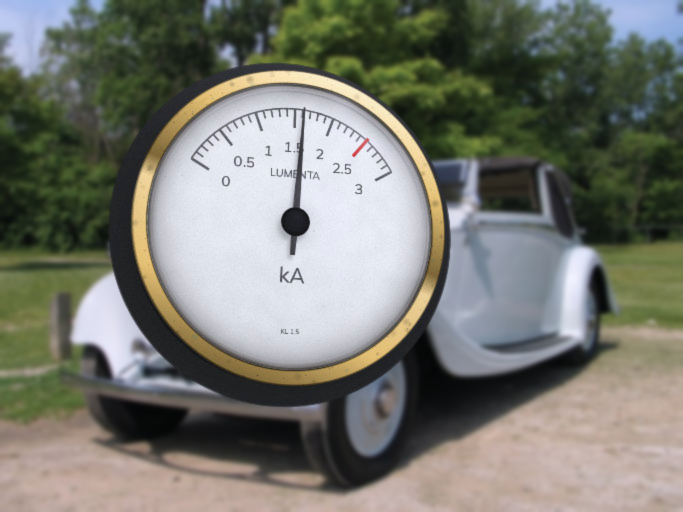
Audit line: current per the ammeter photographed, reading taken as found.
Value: 1.6 kA
